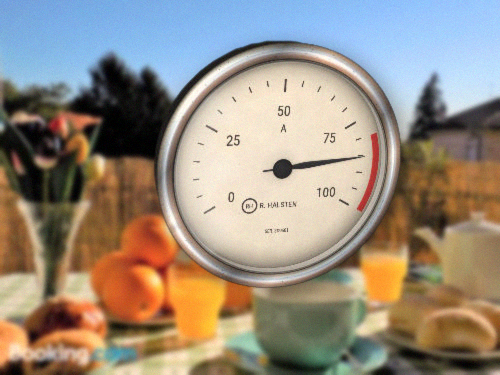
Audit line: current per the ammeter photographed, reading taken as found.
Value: 85 A
